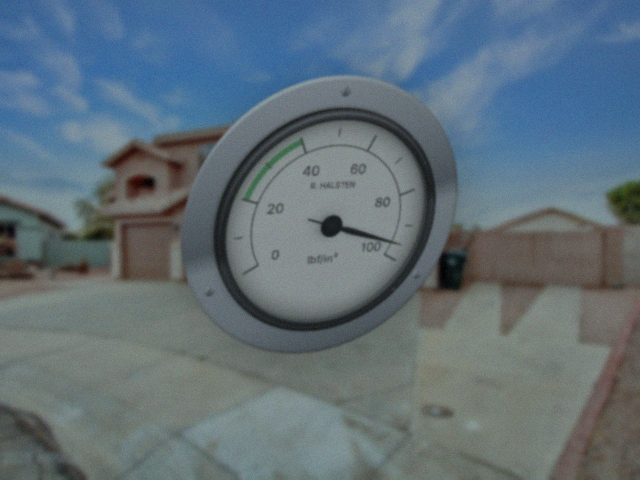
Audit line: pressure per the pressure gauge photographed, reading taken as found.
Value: 95 psi
